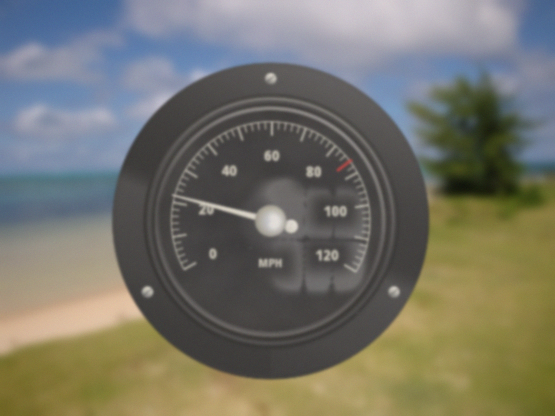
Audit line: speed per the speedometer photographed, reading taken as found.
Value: 22 mph
